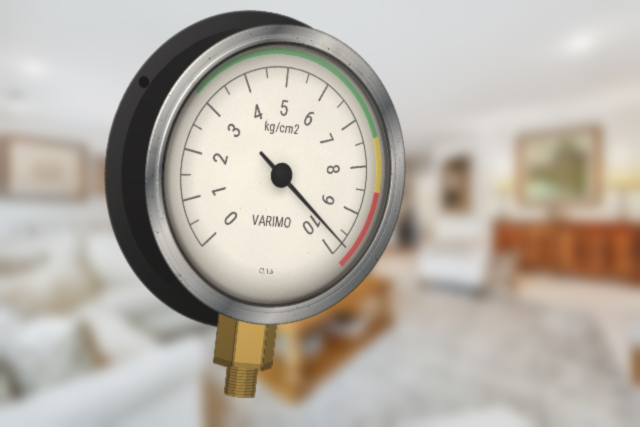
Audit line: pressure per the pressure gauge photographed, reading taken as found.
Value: 9.75 kg/cm²
